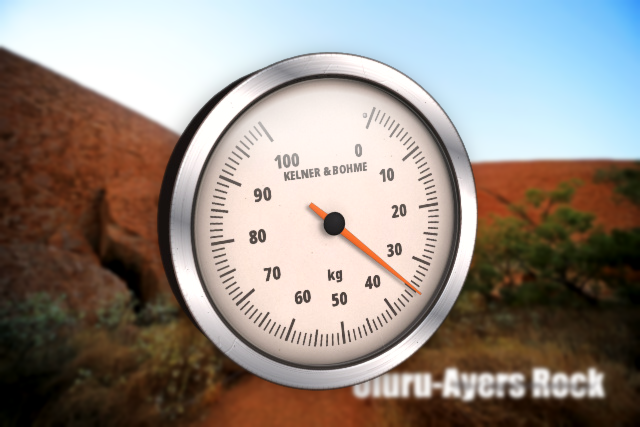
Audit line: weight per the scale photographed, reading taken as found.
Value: 35 kg
